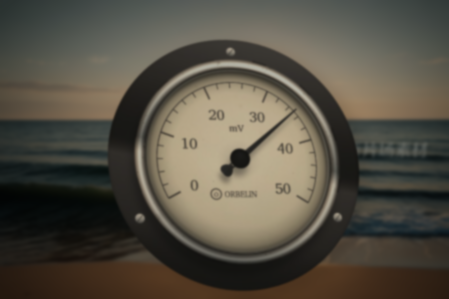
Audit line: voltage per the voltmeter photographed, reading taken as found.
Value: 35 mV
